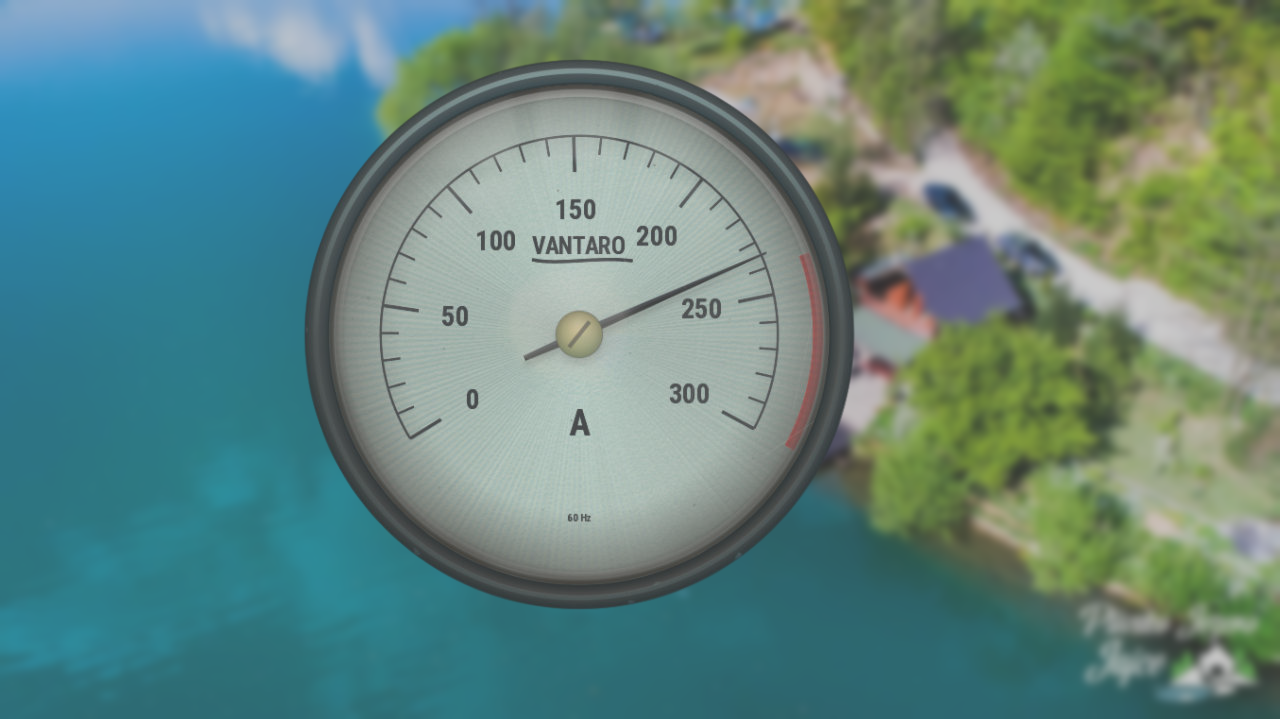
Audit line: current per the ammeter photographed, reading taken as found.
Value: 235 A
